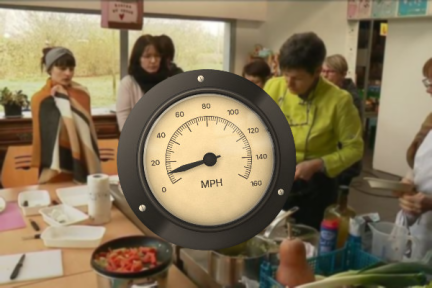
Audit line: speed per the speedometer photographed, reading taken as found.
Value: 10 mph
